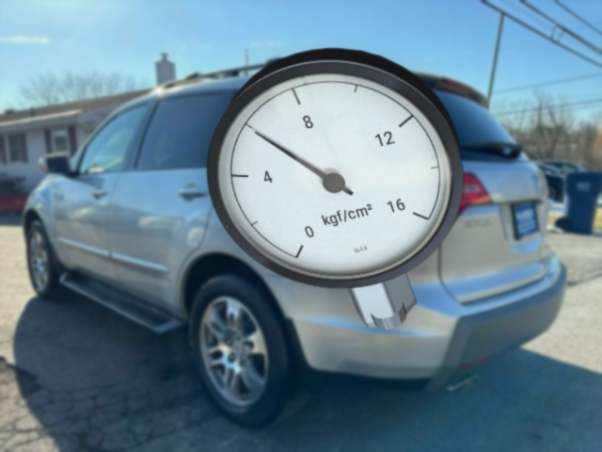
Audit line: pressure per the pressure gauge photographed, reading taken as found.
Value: 6 kg/cm²
